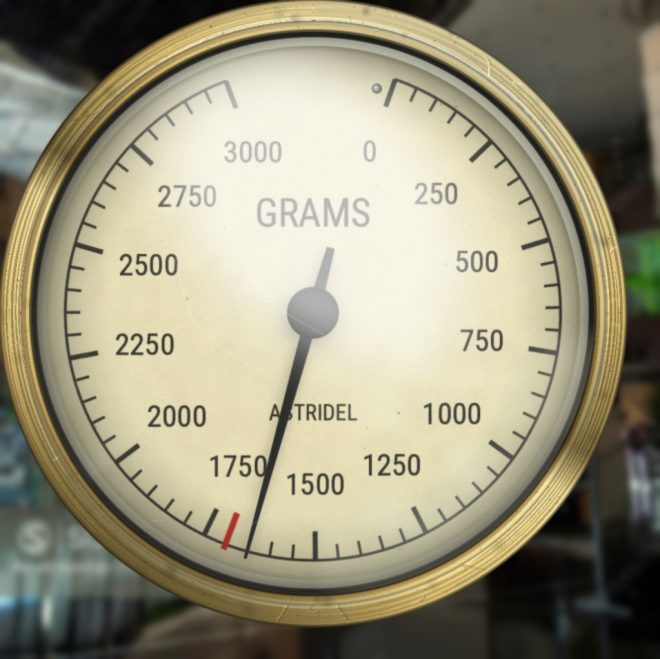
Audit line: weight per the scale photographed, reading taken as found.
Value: 1650 g
